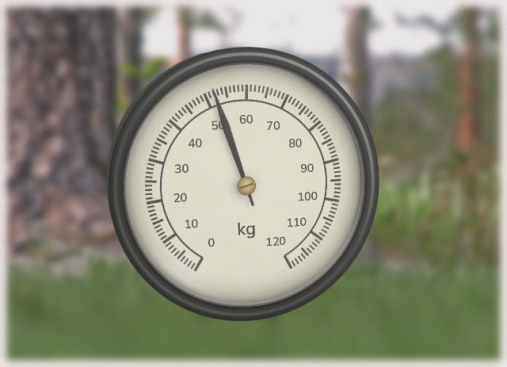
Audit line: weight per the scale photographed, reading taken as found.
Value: 52 kg
